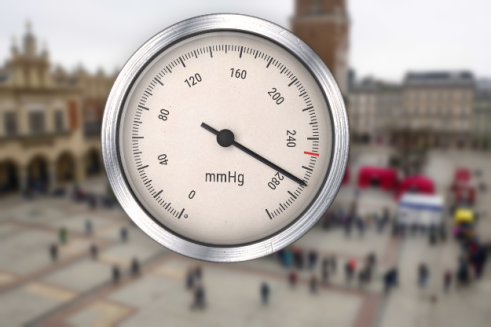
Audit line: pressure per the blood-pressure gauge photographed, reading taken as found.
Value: 270 mmHg
